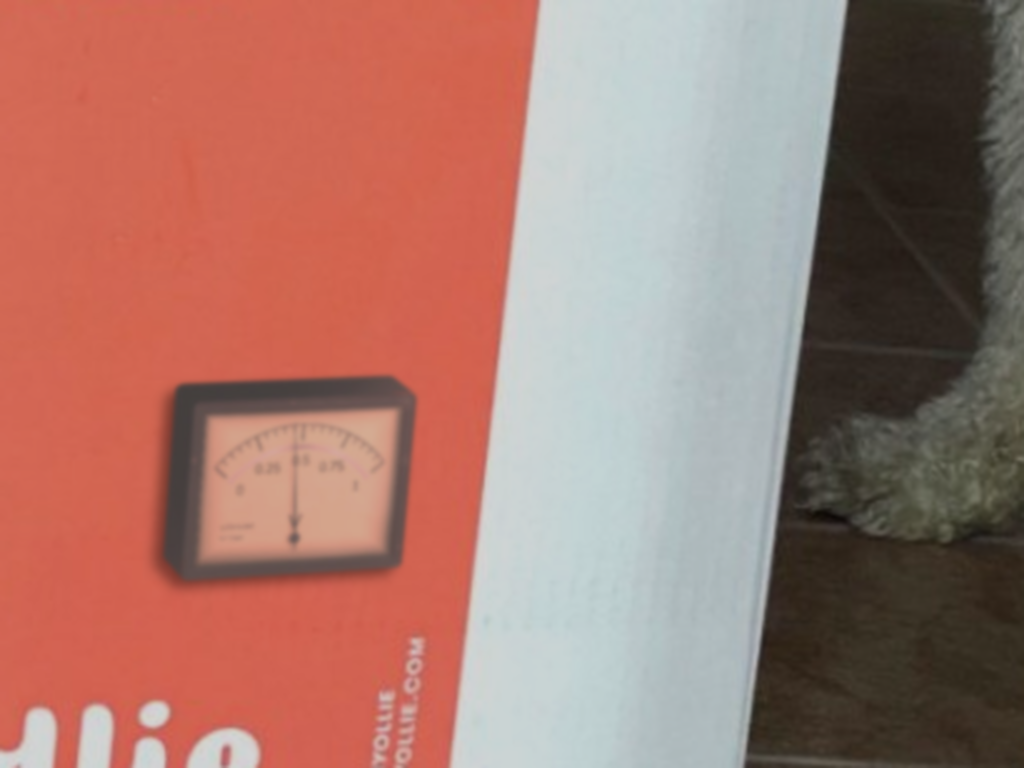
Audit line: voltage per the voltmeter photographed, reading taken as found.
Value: 0.45 V
